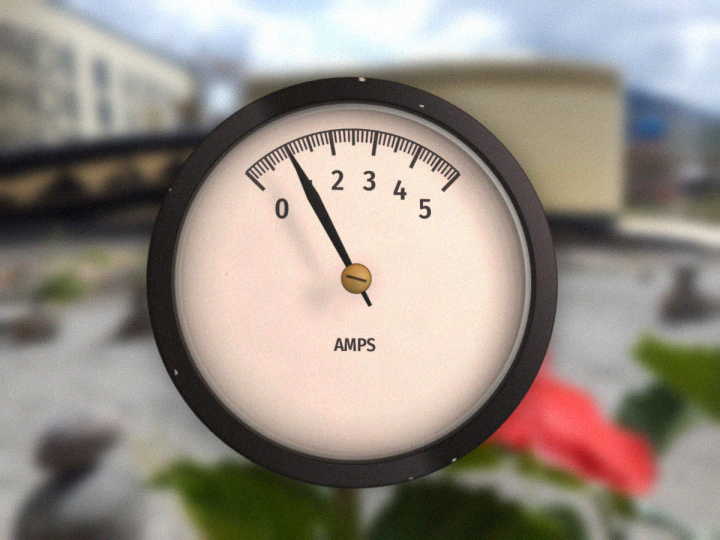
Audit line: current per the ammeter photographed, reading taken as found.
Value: 1 A
